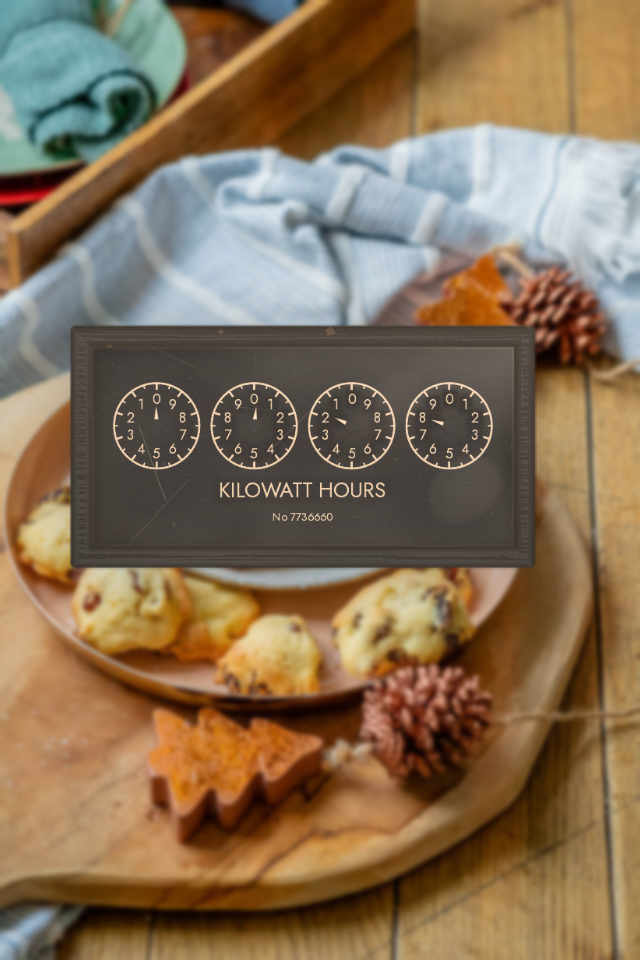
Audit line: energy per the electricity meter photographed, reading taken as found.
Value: 18 kWh
